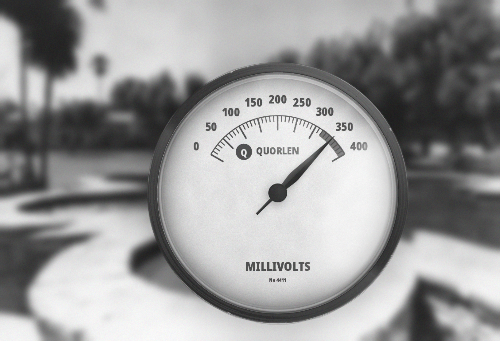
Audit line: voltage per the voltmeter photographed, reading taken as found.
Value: 350 mV
